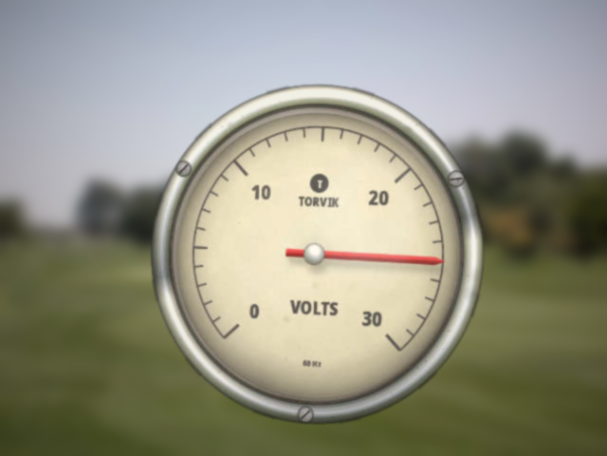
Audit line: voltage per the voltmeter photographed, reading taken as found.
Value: 25 V
